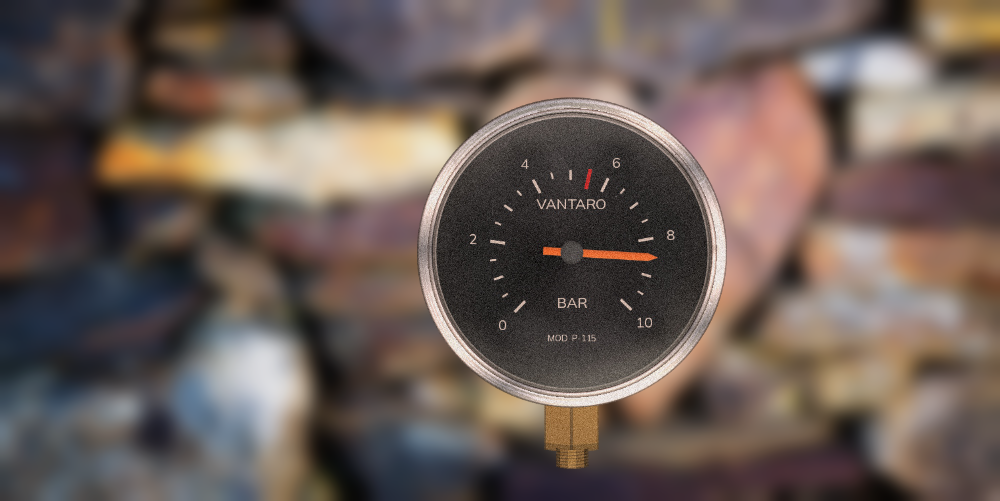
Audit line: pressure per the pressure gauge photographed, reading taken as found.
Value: 8.5 bar
